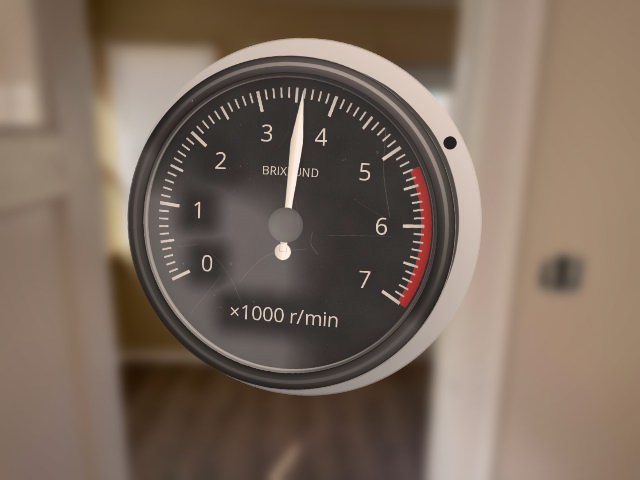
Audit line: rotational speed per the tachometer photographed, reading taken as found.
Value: 3600 rpm
